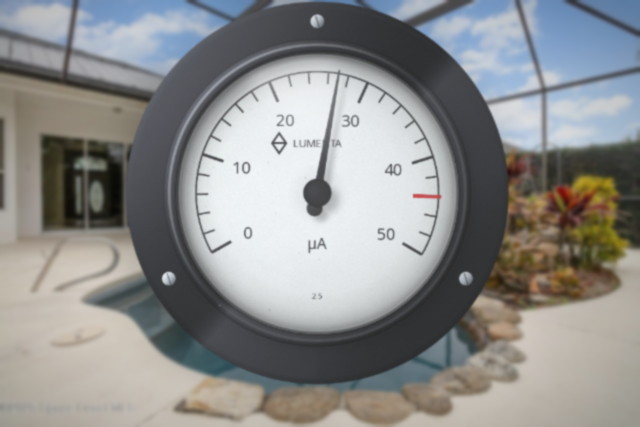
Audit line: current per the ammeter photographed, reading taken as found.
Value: 27 µA
